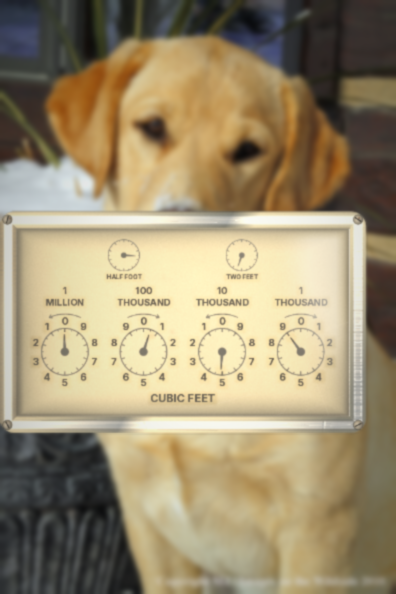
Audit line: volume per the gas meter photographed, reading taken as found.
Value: 4900 ft³
